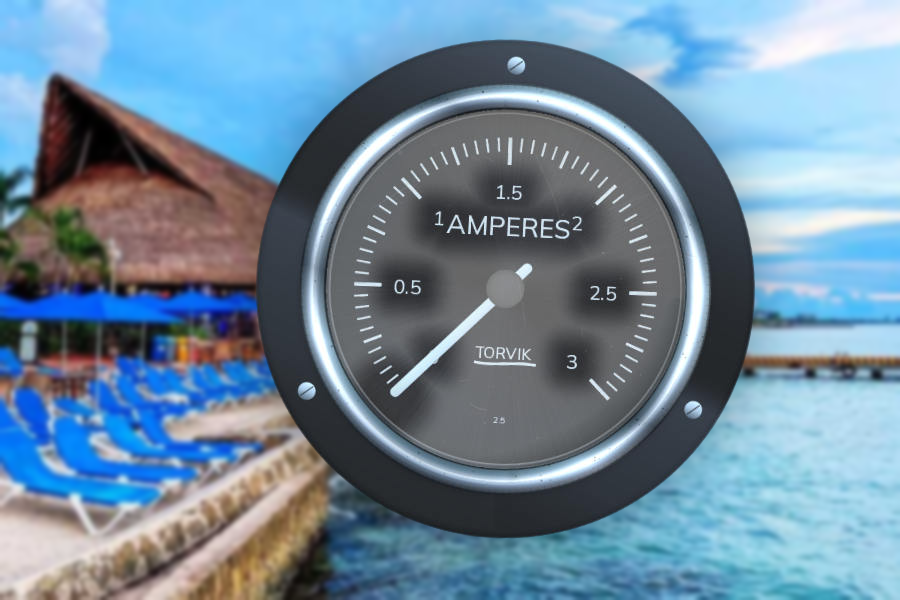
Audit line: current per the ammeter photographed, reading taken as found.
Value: 0 A
